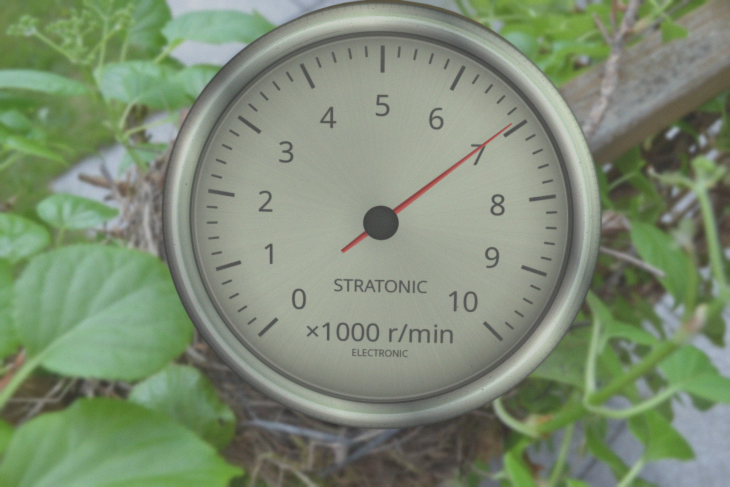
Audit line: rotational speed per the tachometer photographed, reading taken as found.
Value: 6900 rpm
